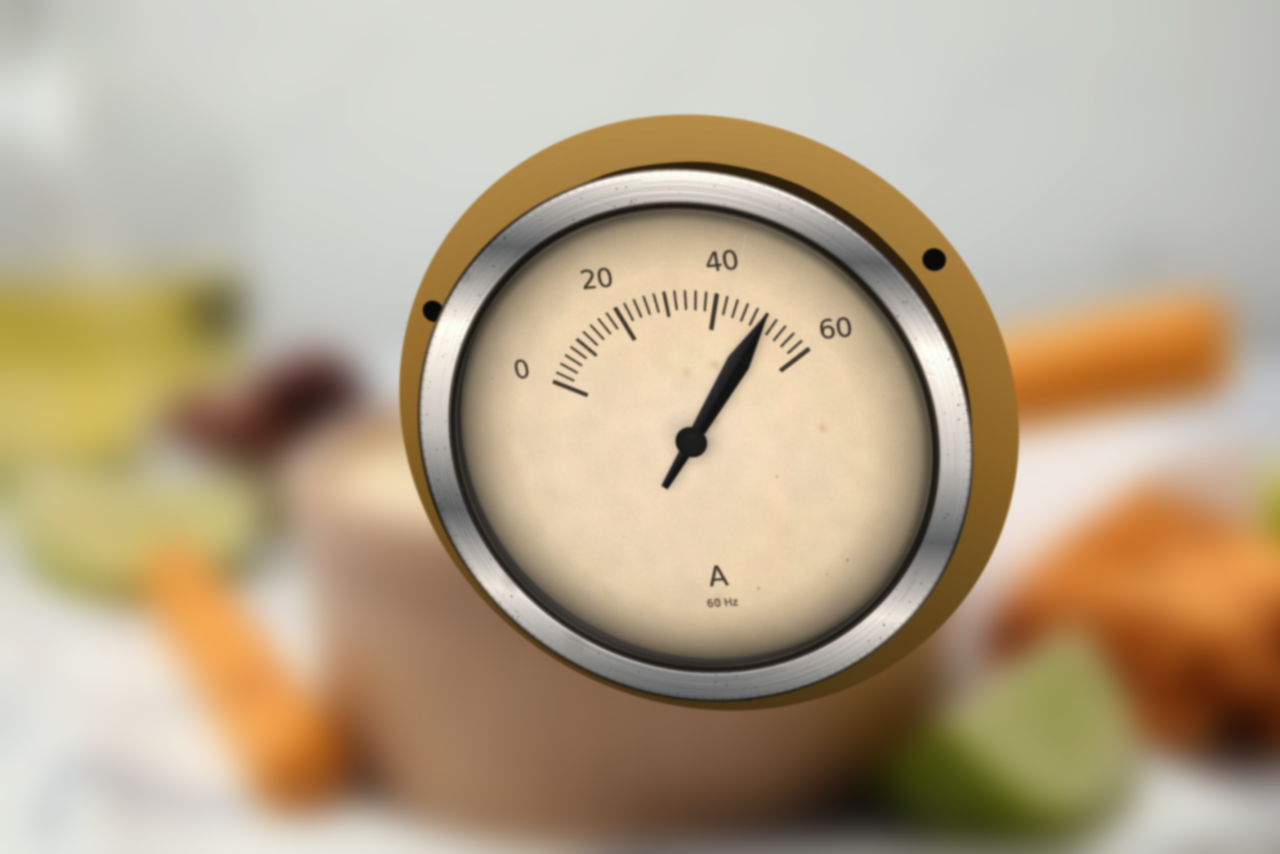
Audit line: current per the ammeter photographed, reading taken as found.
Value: 50 A
